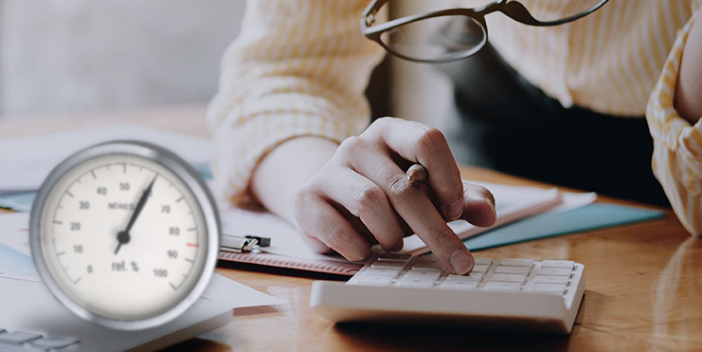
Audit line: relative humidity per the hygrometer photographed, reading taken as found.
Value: 60 %
